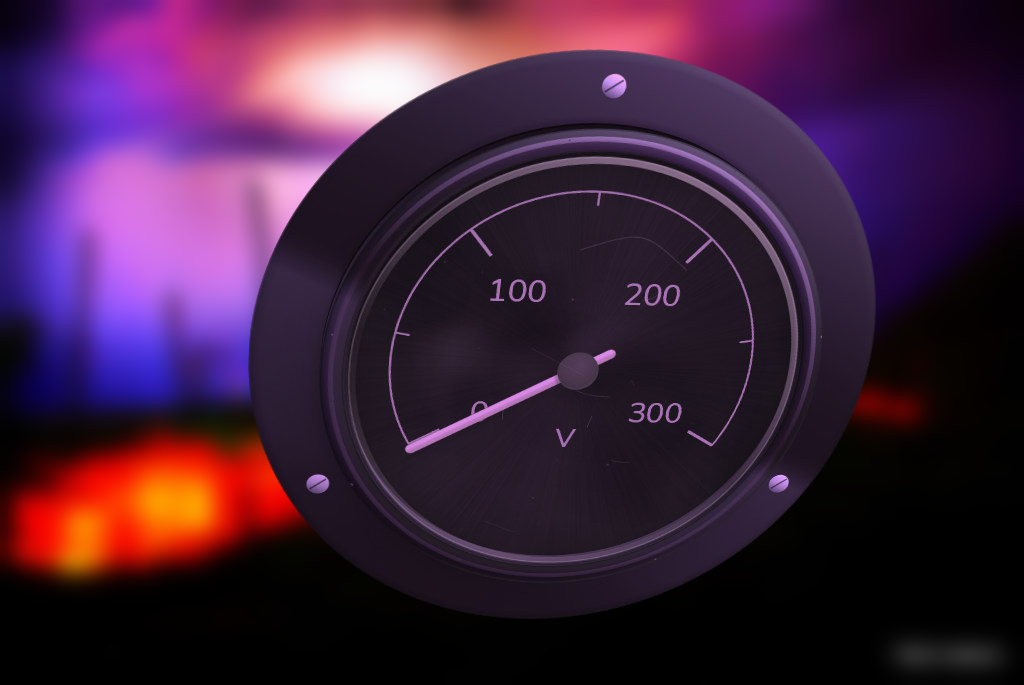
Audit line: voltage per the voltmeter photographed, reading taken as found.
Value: 0 V
